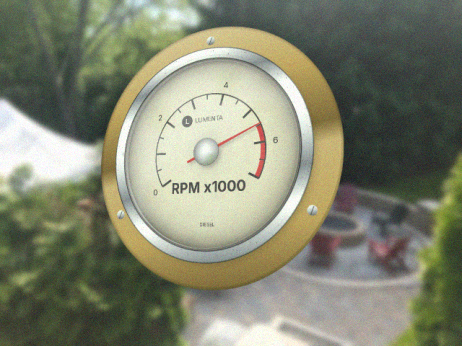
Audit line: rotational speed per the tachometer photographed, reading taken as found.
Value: 5500 rpm
